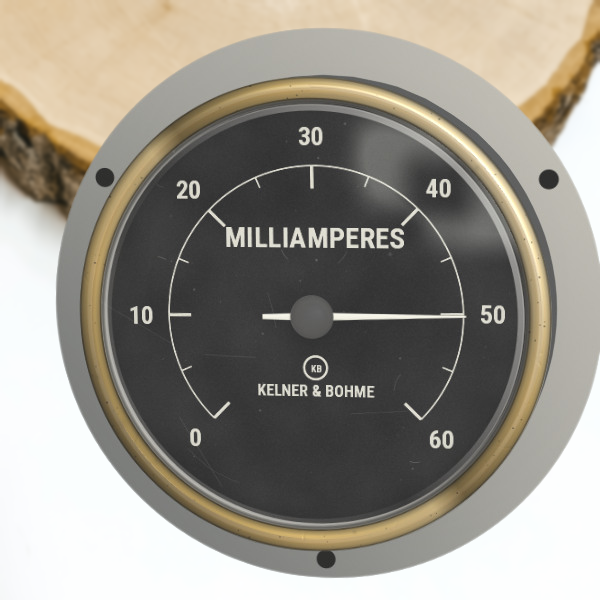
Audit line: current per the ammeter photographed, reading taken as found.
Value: 50 mA
